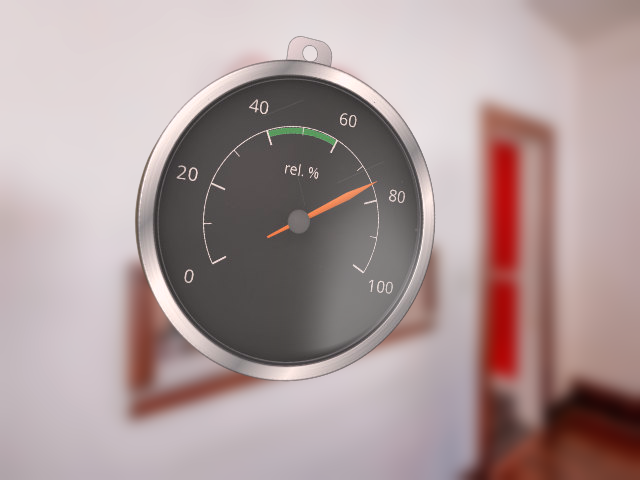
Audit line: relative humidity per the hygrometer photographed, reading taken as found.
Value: 75 %
